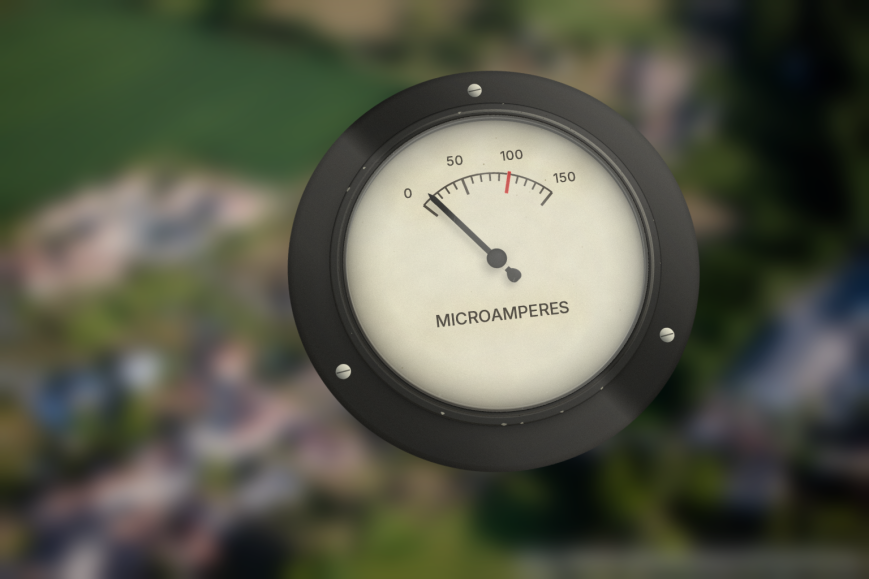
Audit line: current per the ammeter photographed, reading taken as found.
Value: 10 µA
